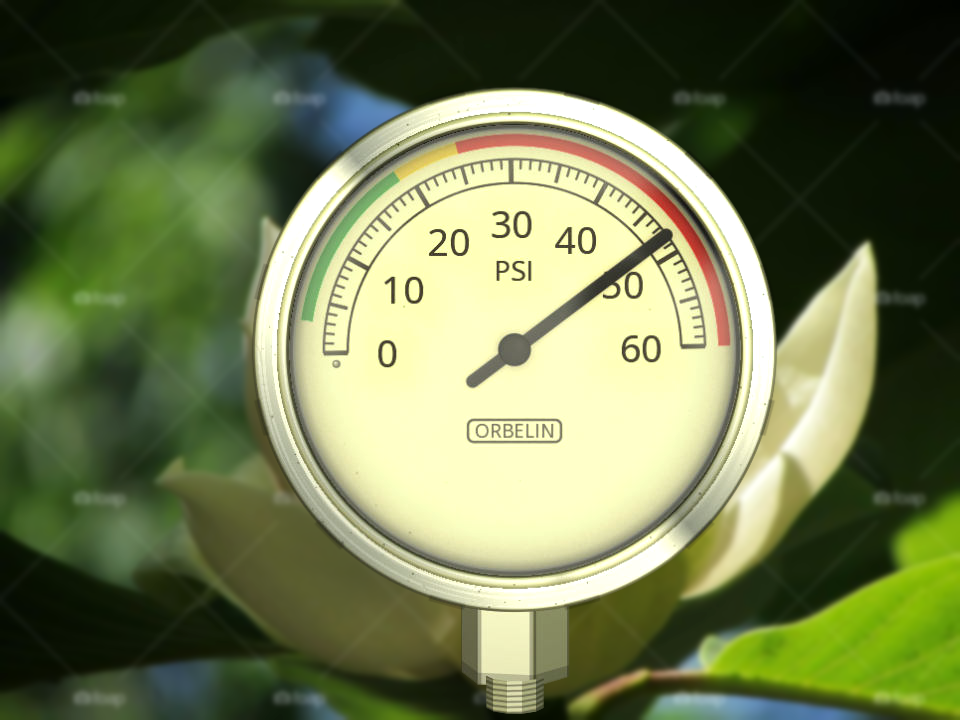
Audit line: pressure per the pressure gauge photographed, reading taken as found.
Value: 48 psi
